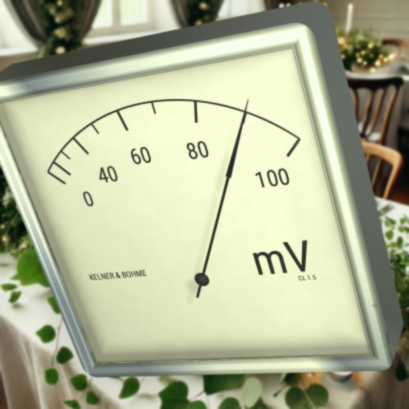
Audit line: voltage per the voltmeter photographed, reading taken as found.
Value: 90 mV
